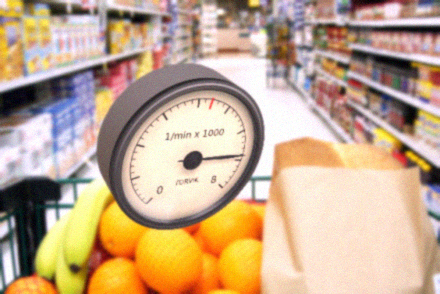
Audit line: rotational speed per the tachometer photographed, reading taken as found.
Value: 6800 rpm
